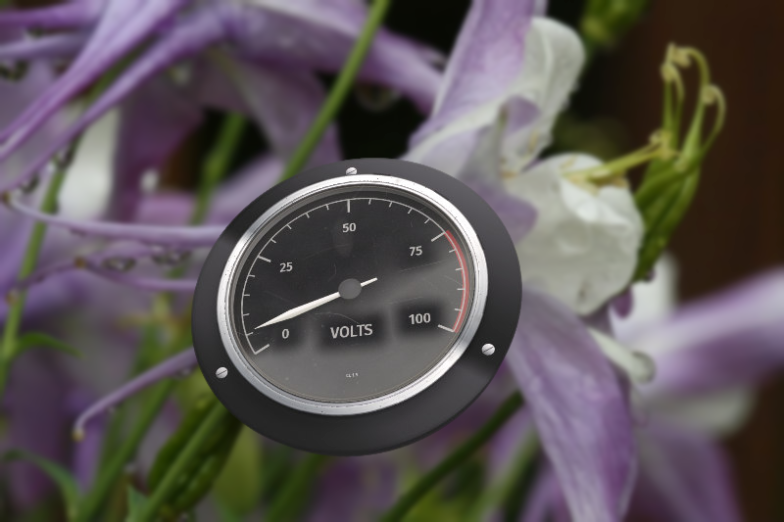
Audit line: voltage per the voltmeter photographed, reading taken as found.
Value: 5 V
